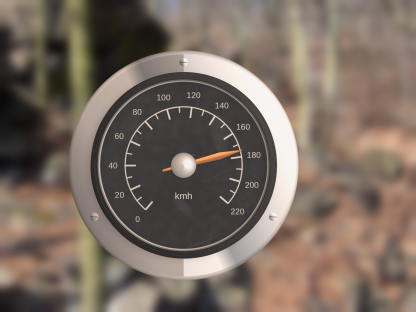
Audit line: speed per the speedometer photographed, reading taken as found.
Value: 175 km/h
